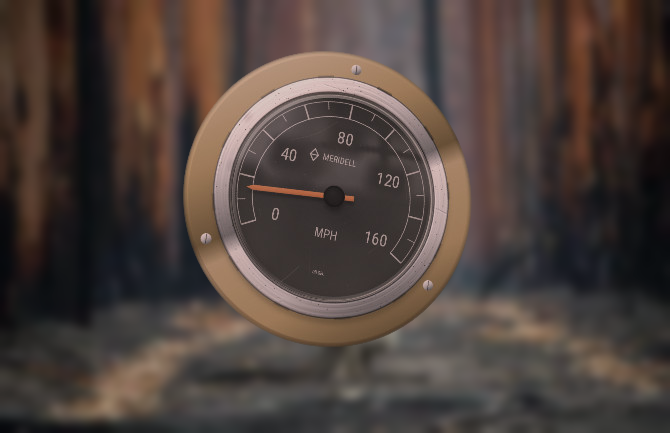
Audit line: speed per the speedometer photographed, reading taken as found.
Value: 15 mph
